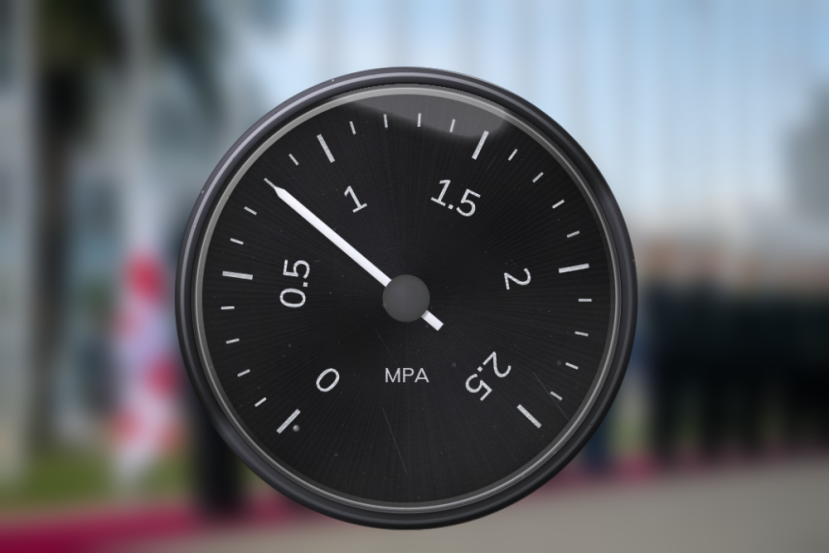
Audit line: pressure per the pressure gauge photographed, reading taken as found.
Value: 0.8 MPa
